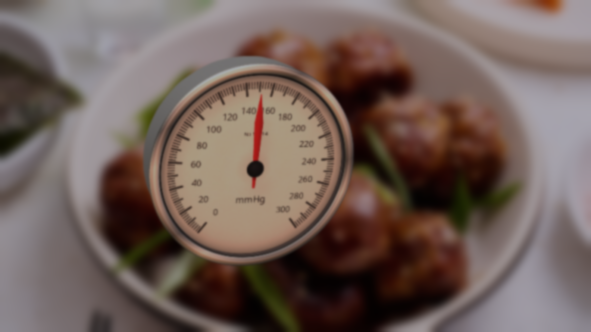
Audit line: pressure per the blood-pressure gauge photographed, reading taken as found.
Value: 150 mmHg
